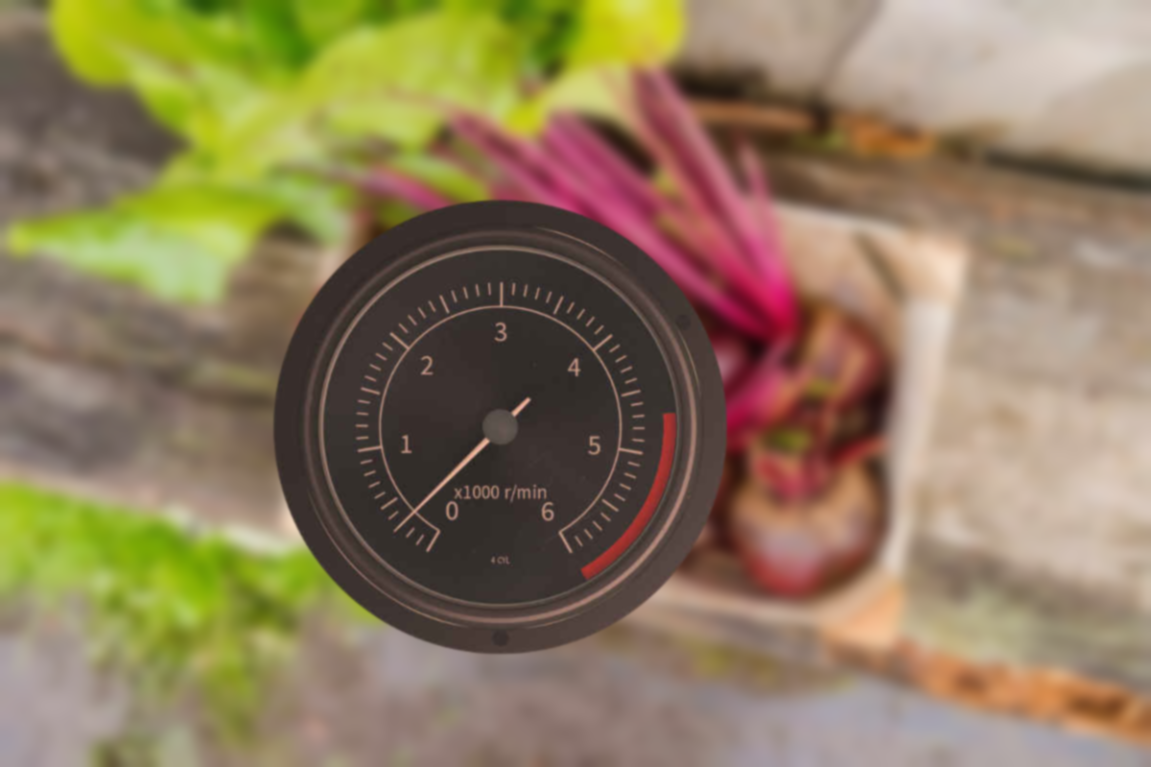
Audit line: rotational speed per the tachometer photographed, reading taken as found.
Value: 300 rpm
